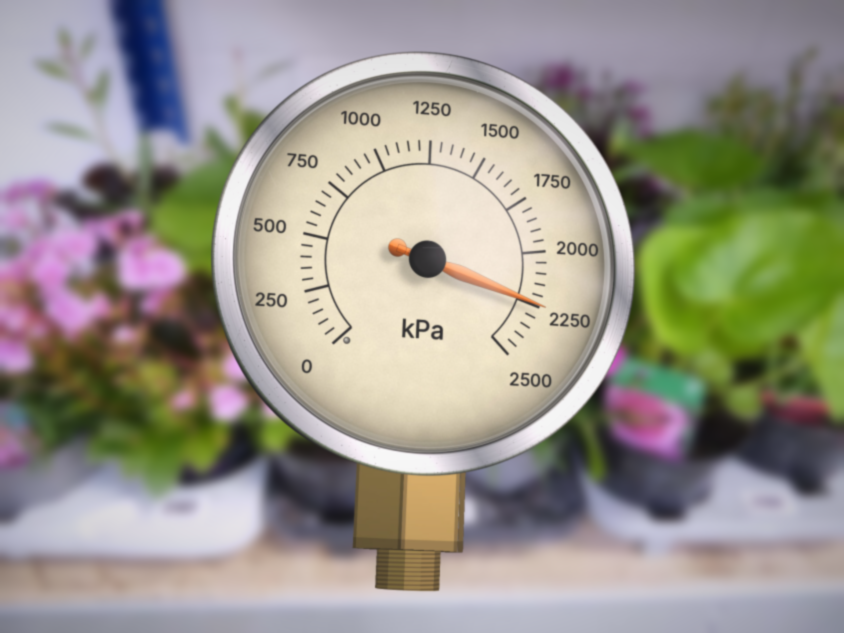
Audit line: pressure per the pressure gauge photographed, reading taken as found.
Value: 2250 kPa
